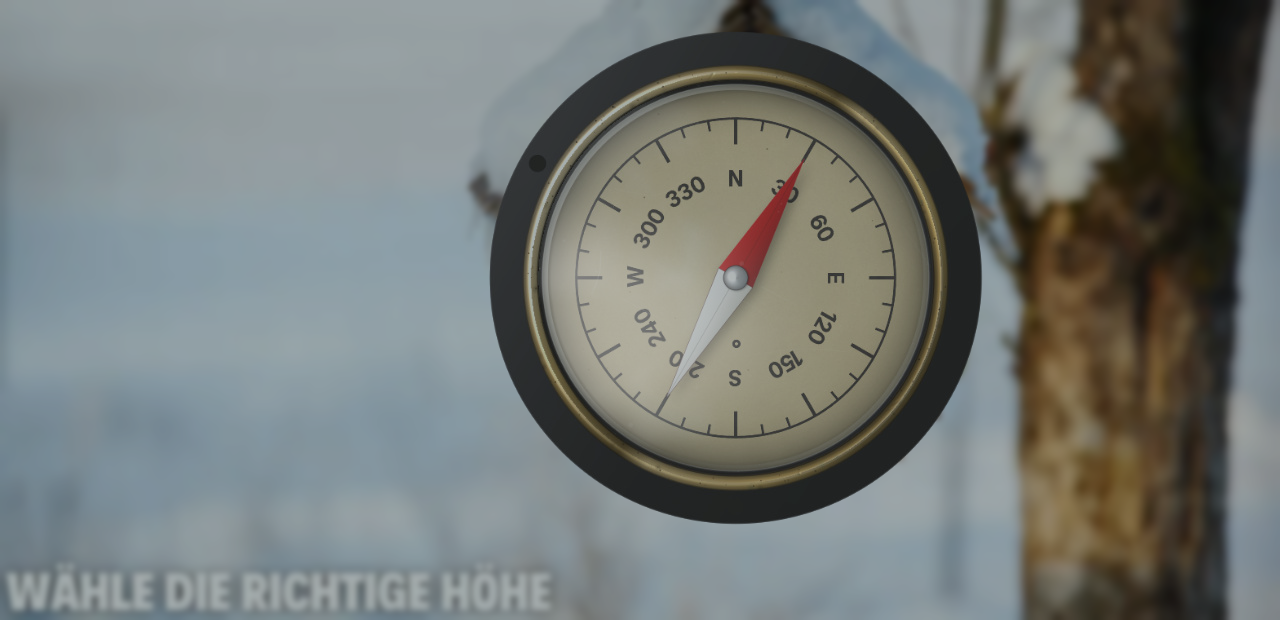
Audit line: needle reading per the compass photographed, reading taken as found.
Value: 30 °
